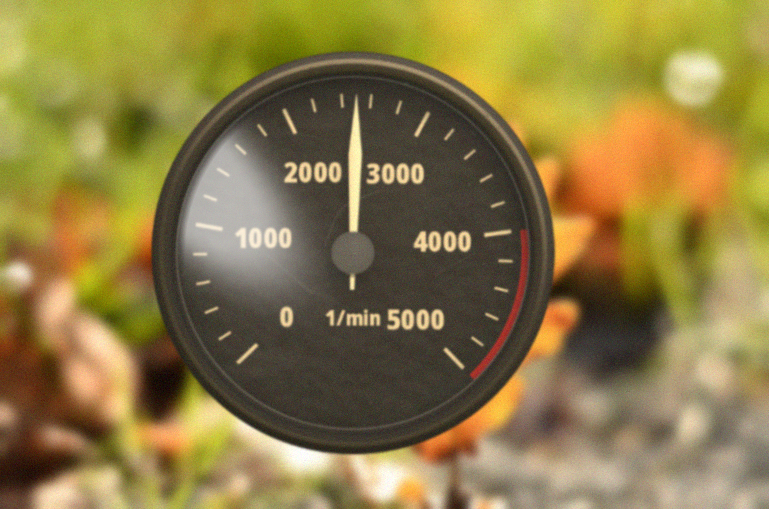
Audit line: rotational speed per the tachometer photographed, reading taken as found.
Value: 2500 rpm
